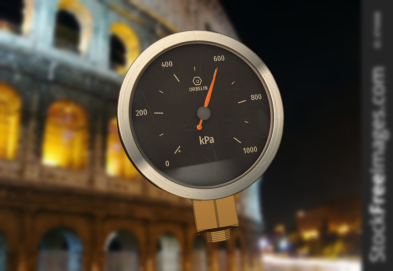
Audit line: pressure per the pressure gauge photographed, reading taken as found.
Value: 600 kPa
